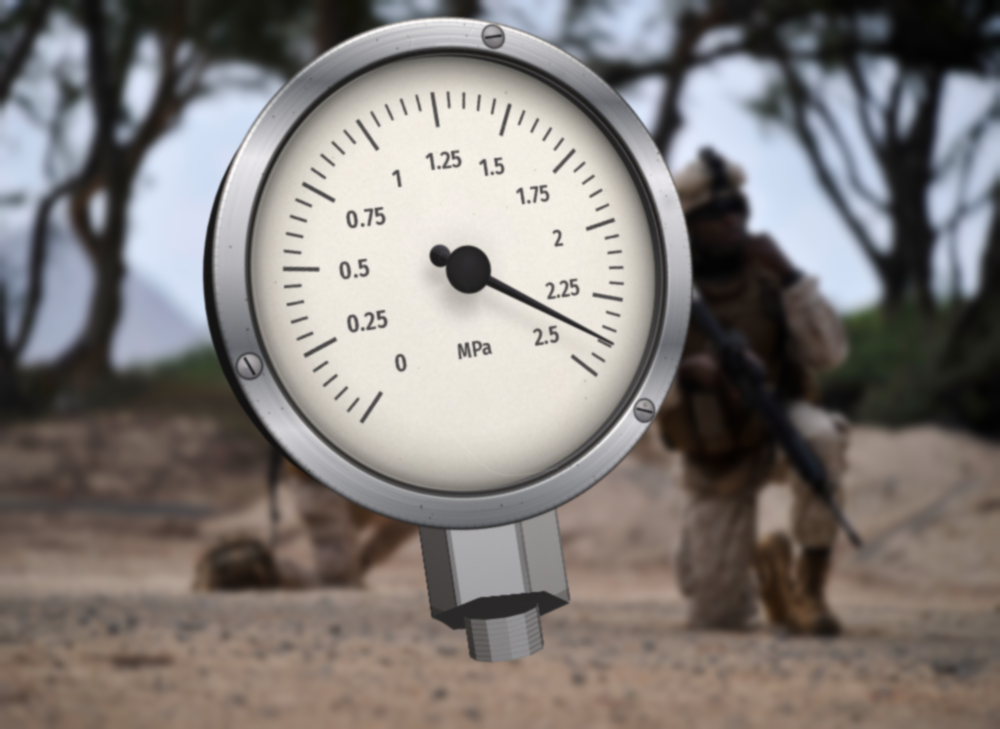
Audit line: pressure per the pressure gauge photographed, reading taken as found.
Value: 2.4 MPa
